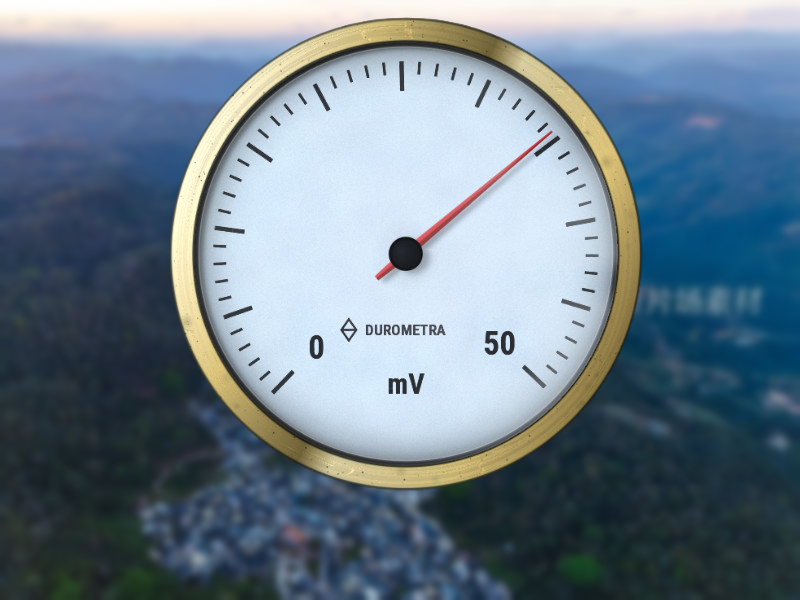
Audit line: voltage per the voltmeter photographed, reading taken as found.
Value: 34.5 mV
